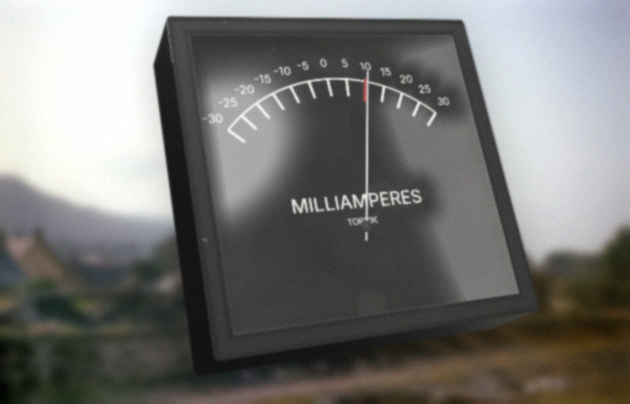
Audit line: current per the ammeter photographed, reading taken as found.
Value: 10 mA
